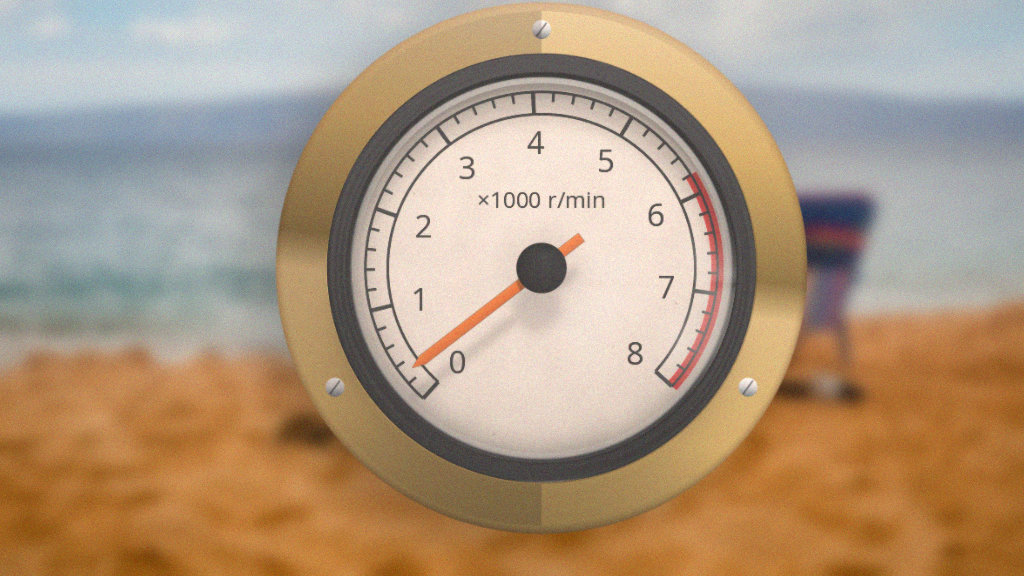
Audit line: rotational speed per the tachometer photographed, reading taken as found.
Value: 300 rpm
